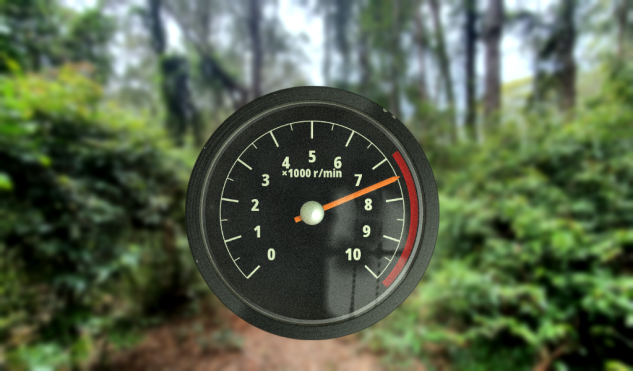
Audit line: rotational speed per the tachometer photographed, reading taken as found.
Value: 7500 rpm
